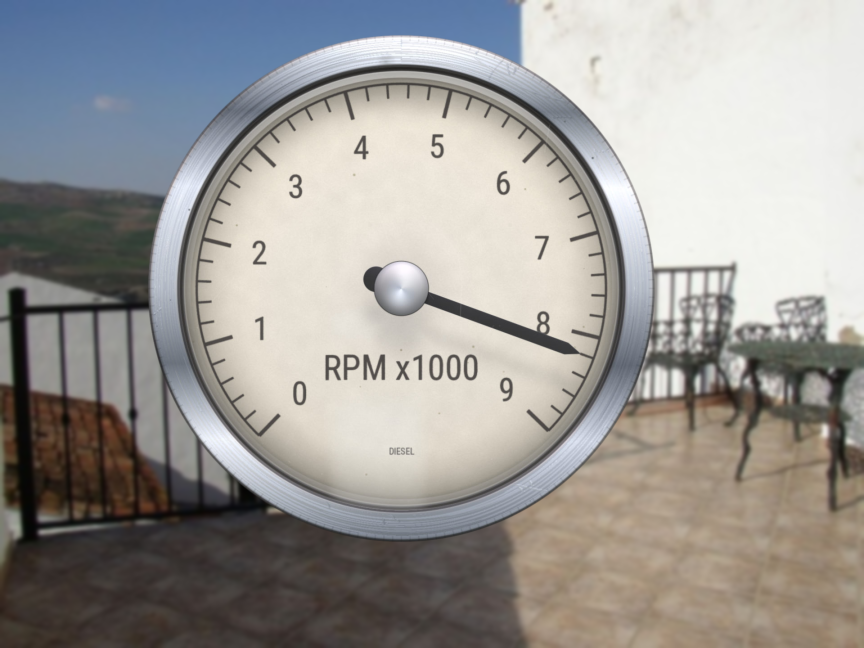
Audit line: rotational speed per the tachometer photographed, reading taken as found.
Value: 8200 rpm
